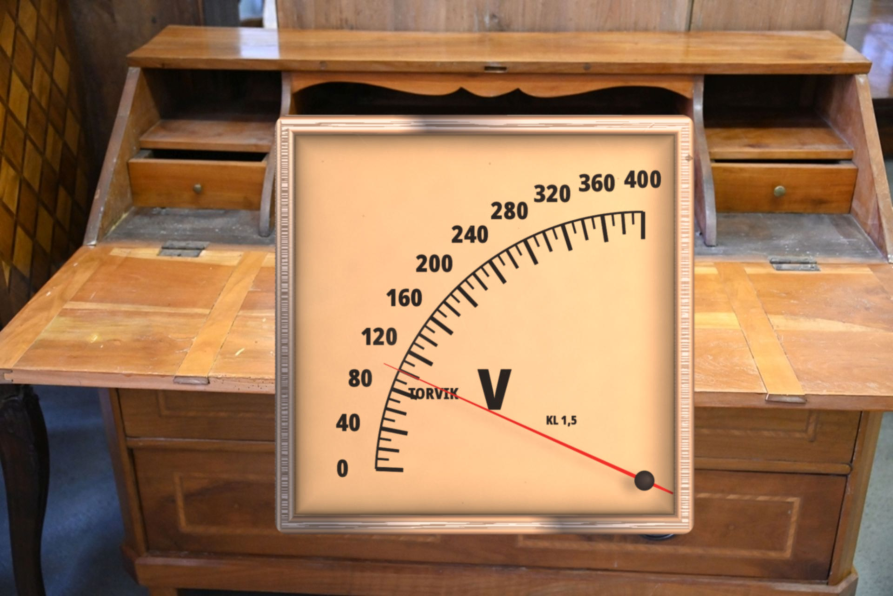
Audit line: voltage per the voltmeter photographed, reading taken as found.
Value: 100 V
